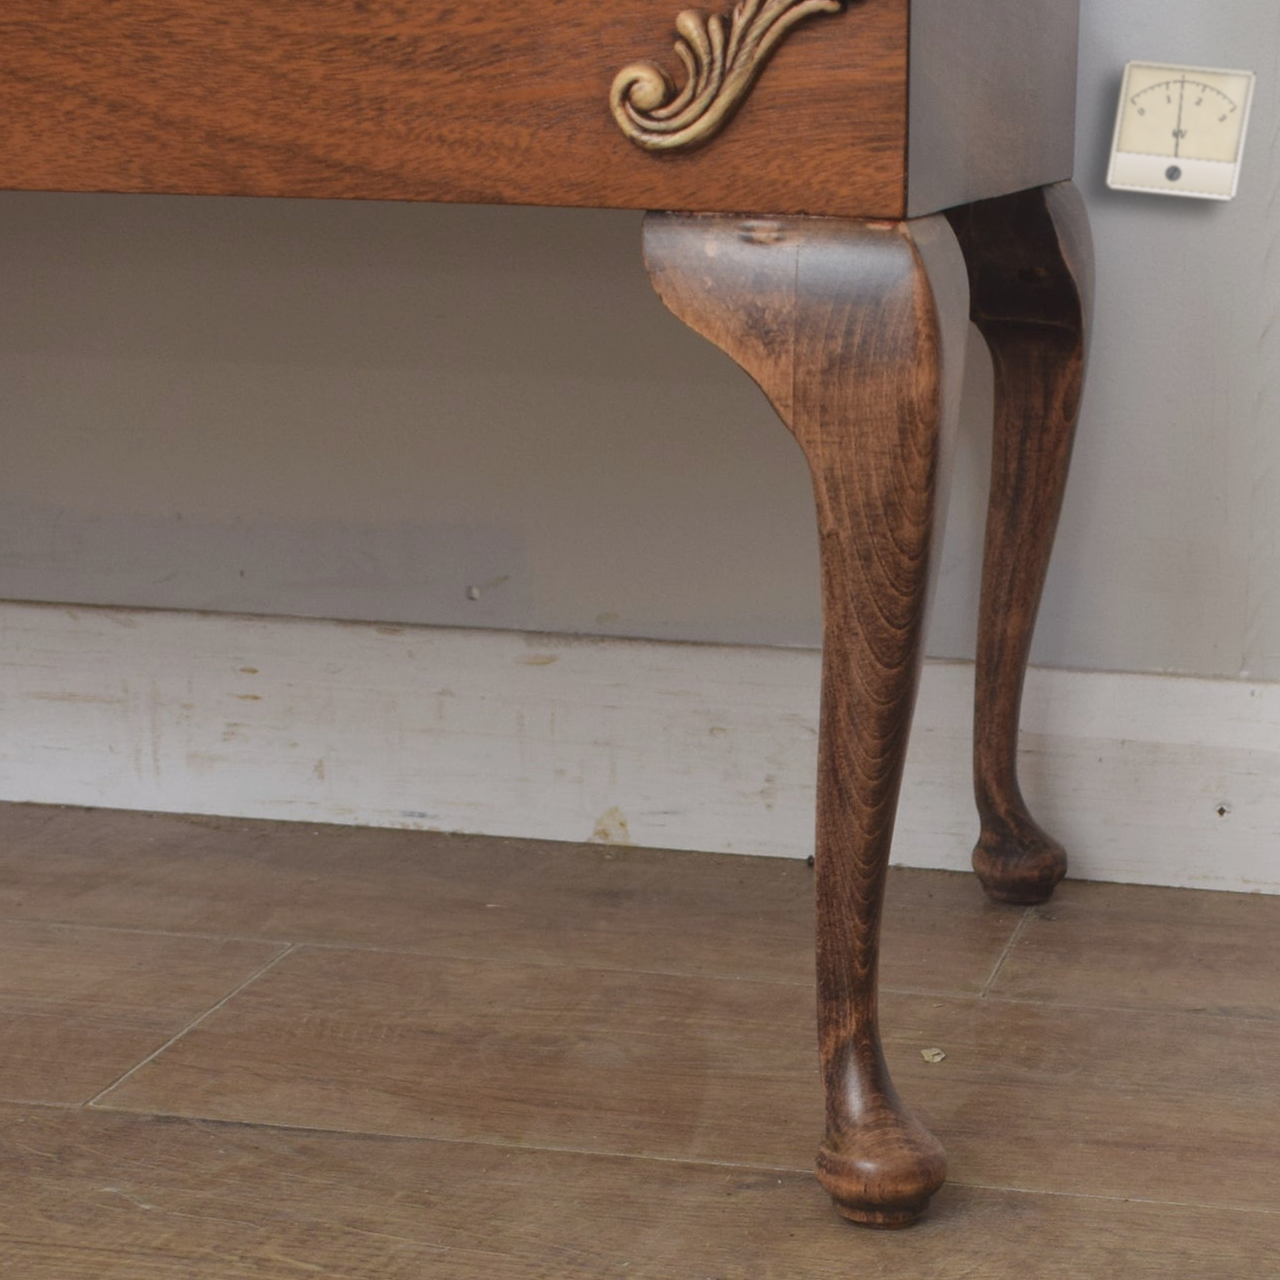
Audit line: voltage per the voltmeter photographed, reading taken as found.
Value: 1.4 kV
